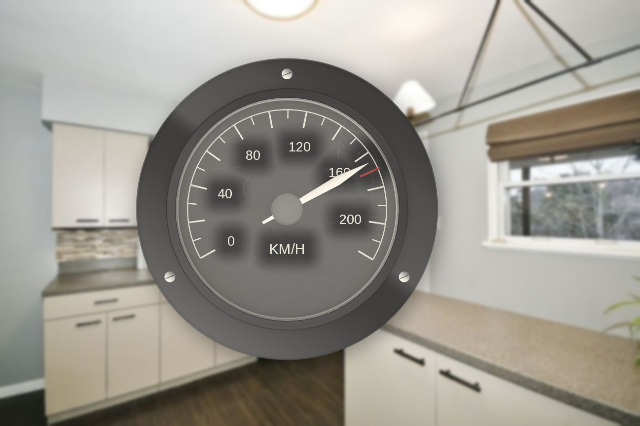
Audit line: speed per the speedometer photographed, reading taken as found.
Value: 165 km/h
